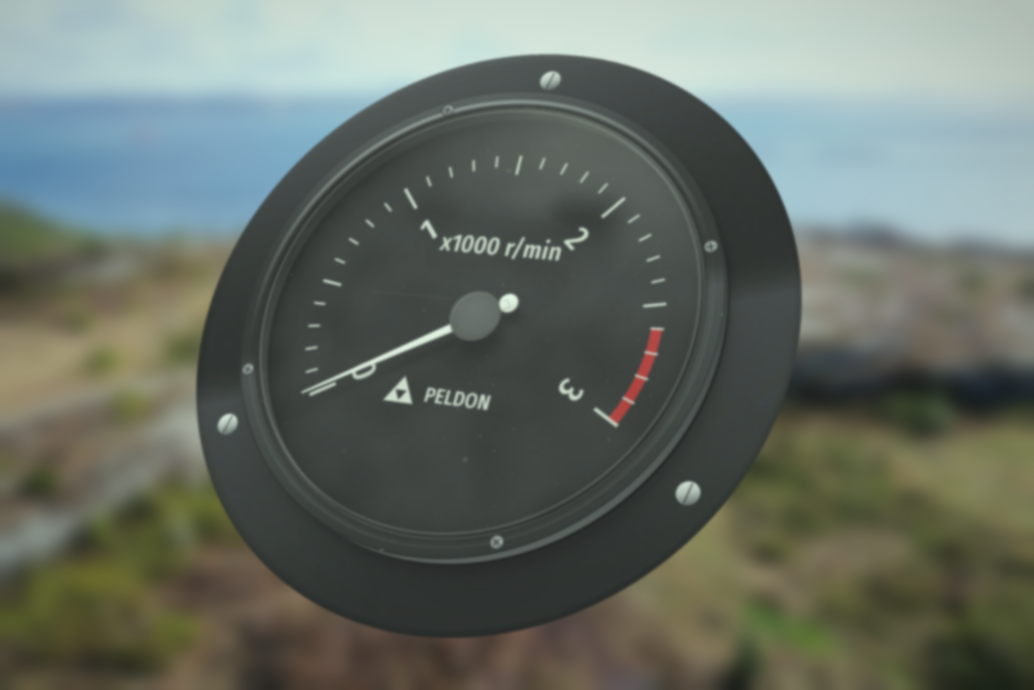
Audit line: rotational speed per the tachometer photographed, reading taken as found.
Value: 0 rpm
